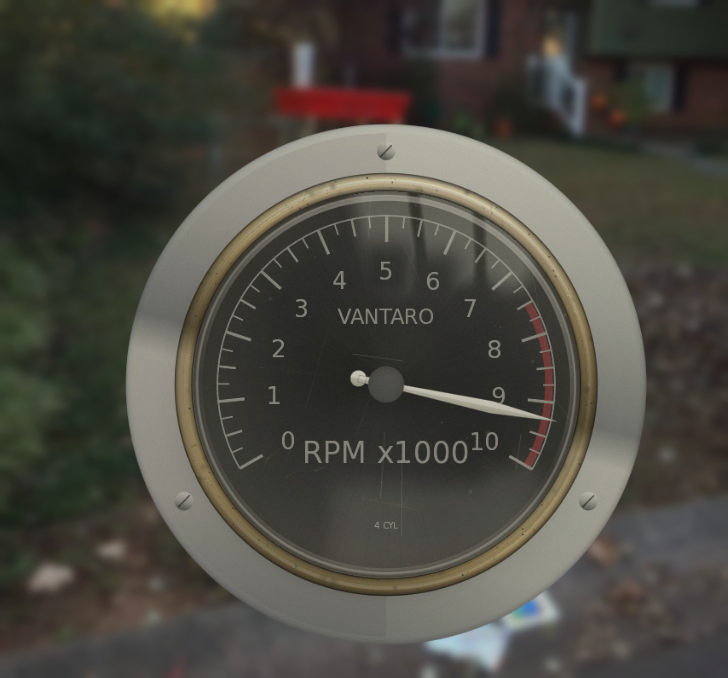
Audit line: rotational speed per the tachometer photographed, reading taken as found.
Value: 9250 rpm
